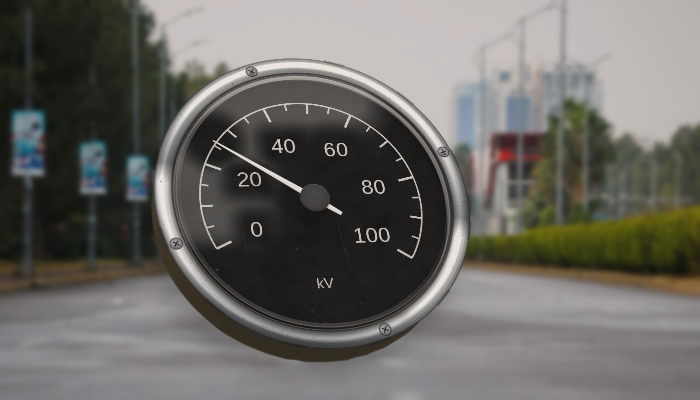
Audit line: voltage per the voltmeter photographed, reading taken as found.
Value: 25 kV
